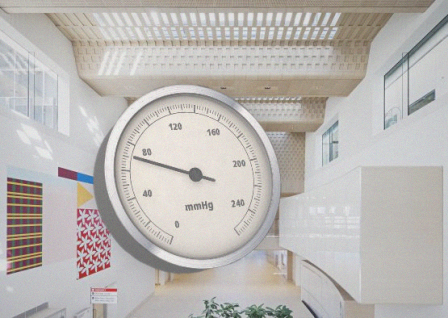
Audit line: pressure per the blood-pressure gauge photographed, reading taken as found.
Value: 70 mmHg
